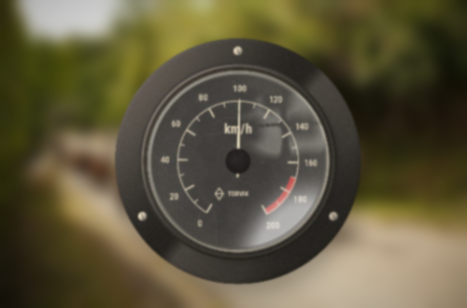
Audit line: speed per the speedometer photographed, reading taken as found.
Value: 100 km/h
